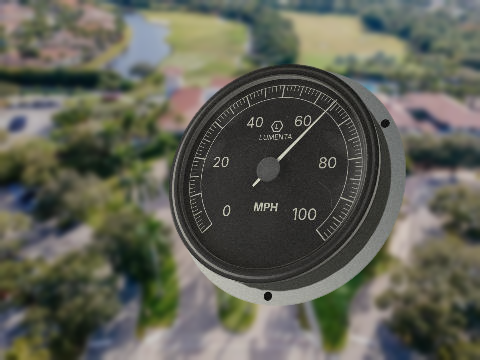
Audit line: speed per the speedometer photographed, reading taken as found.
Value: 65 mph
